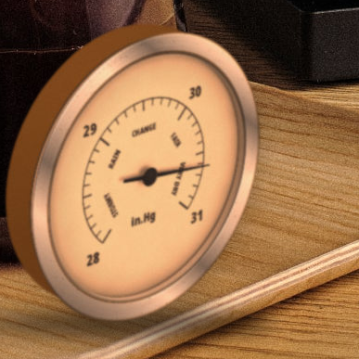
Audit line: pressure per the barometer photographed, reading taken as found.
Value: 30.6 inHg
